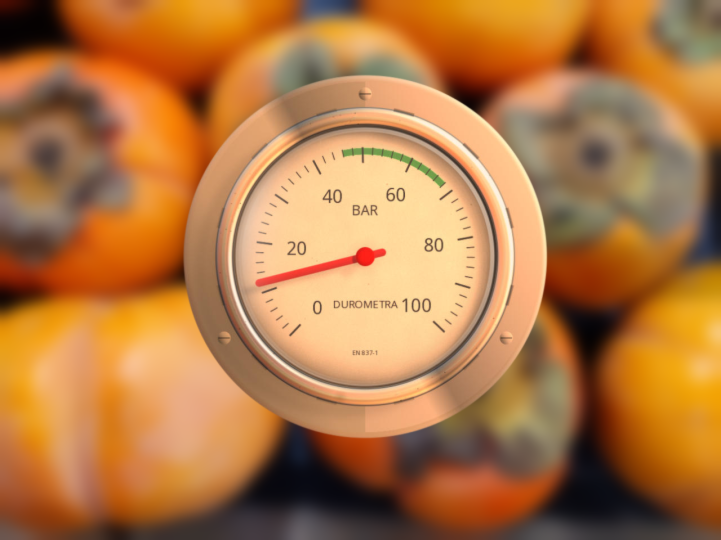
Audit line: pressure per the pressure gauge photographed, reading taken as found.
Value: 12 bar
